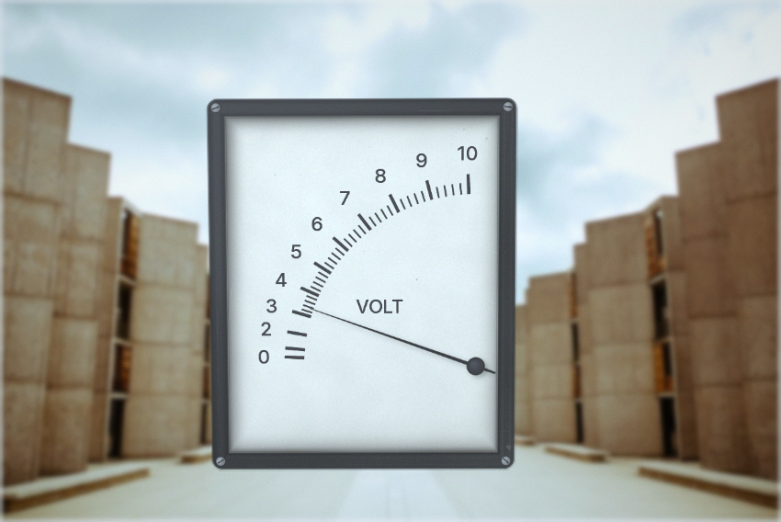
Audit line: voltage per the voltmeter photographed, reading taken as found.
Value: 3.4 V
